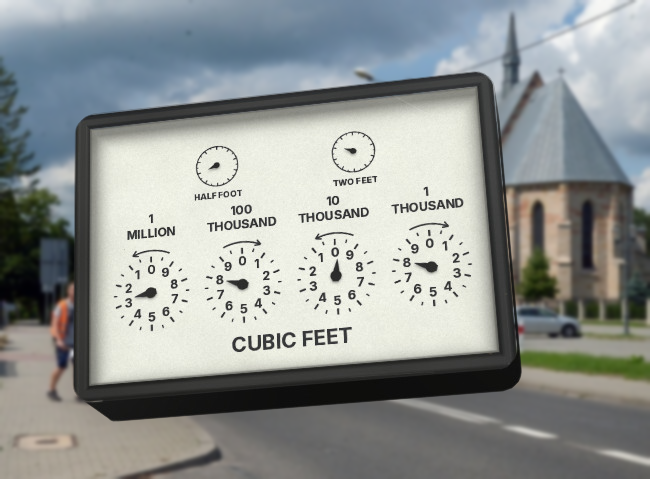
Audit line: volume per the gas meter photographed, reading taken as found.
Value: 279800 ft³
